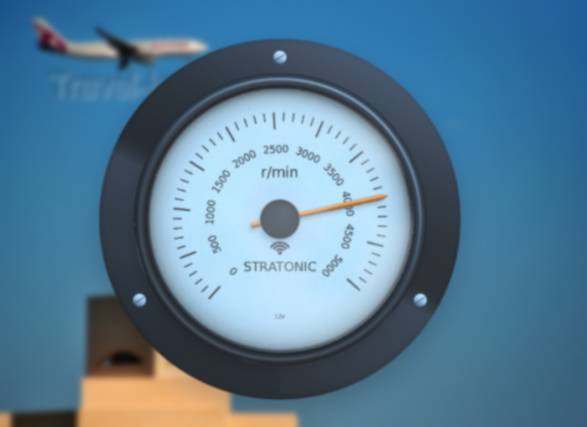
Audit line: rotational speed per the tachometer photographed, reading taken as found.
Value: 4000 rpm
